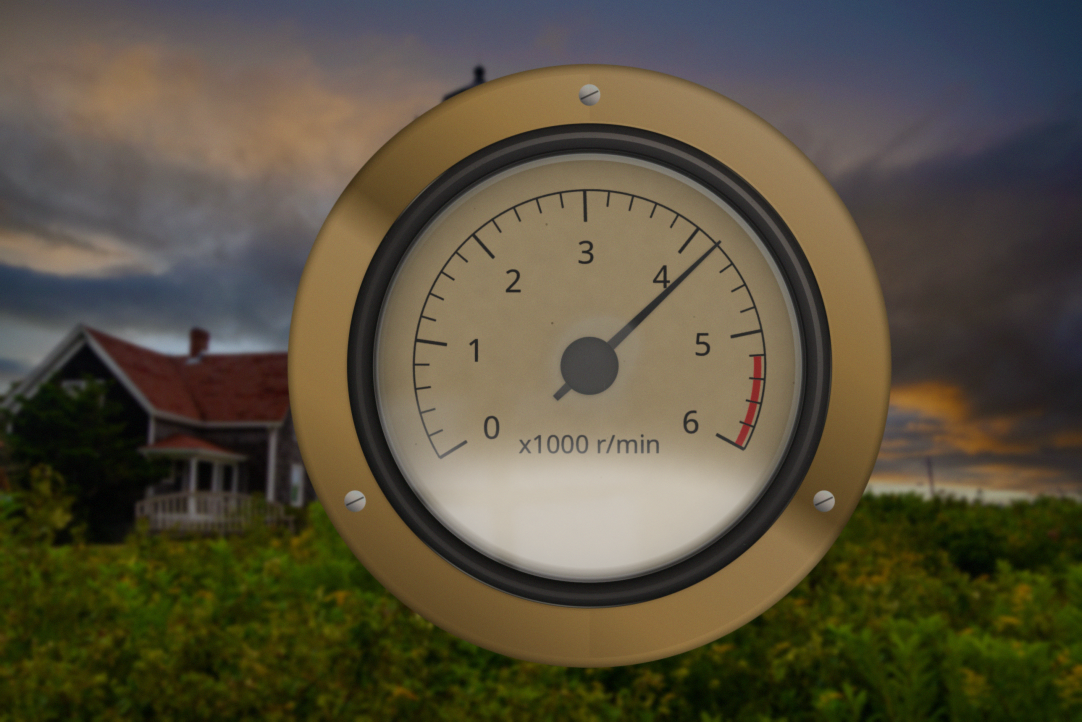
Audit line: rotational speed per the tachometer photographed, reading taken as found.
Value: 4200 rpm
